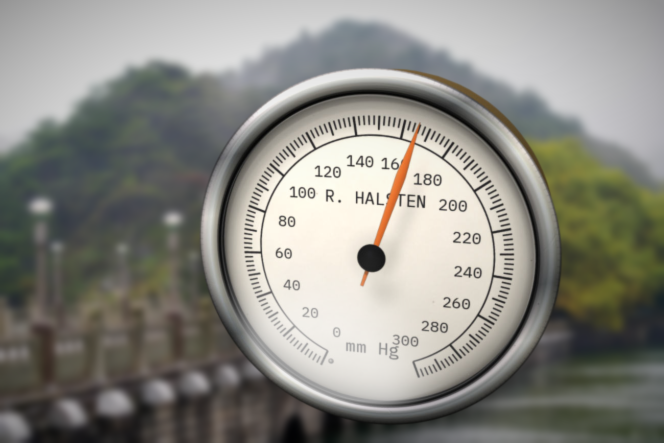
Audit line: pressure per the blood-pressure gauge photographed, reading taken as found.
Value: 166 mmHg
